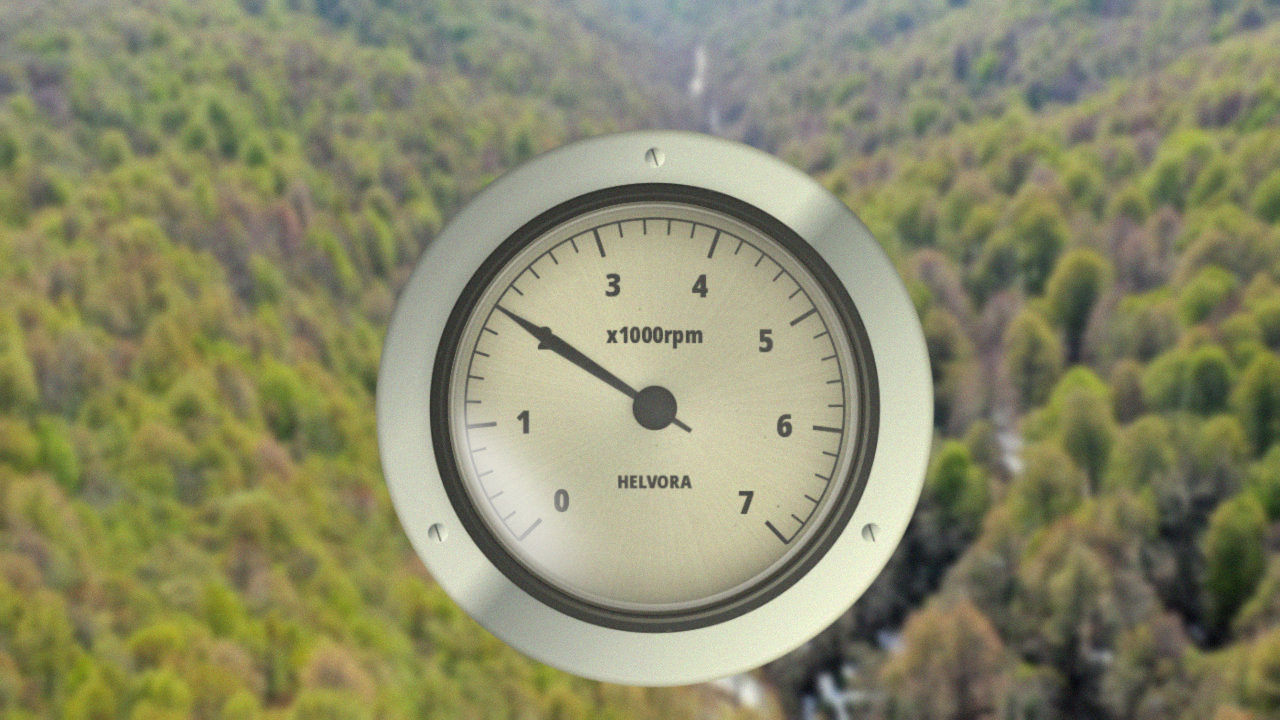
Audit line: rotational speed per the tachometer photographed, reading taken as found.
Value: 2000 rpm
